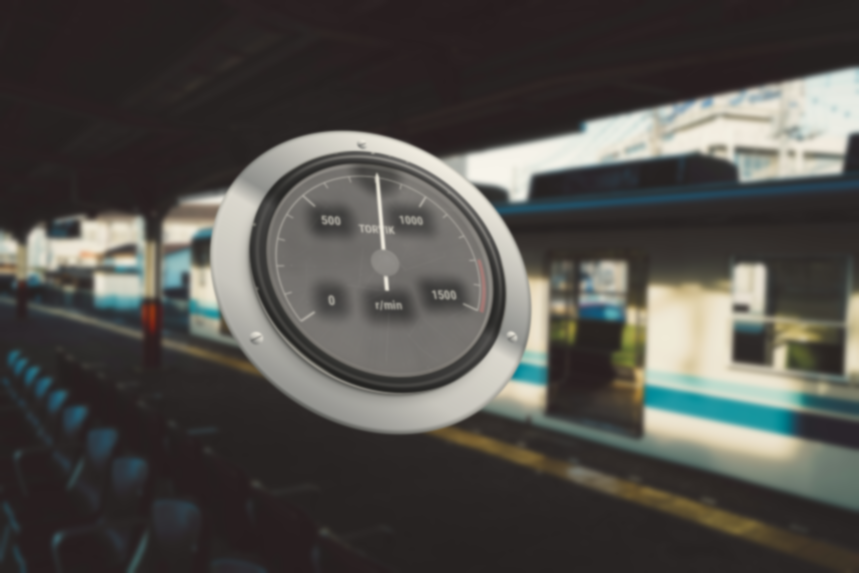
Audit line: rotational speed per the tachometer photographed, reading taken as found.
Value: 800 rpm
